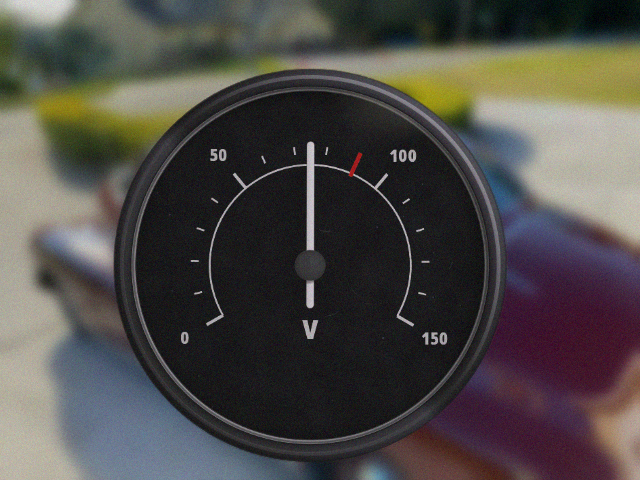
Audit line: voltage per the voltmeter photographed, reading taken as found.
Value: 75 V
